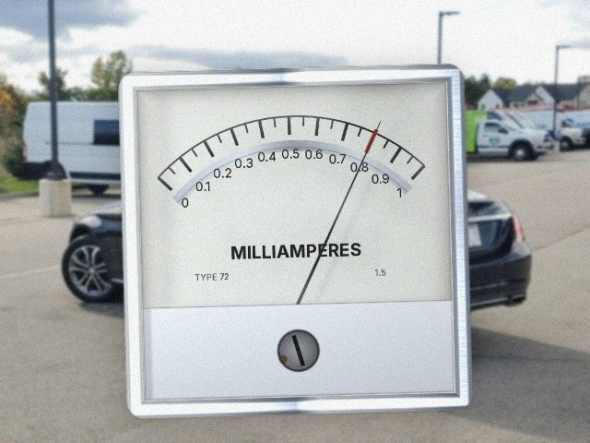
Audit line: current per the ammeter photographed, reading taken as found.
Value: 0.8 mA
